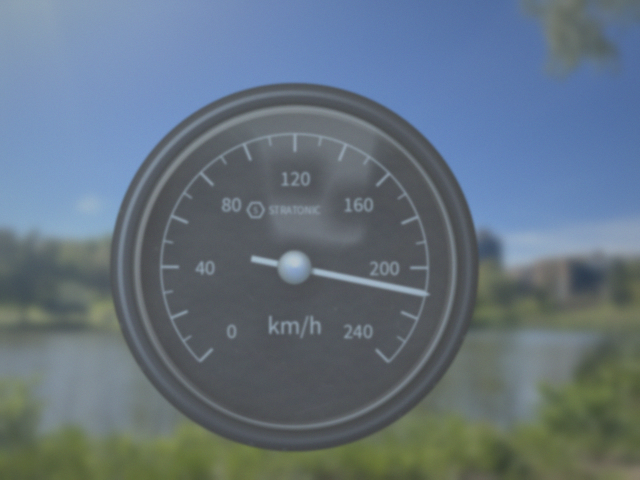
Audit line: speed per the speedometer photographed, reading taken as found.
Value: 210 km/h
